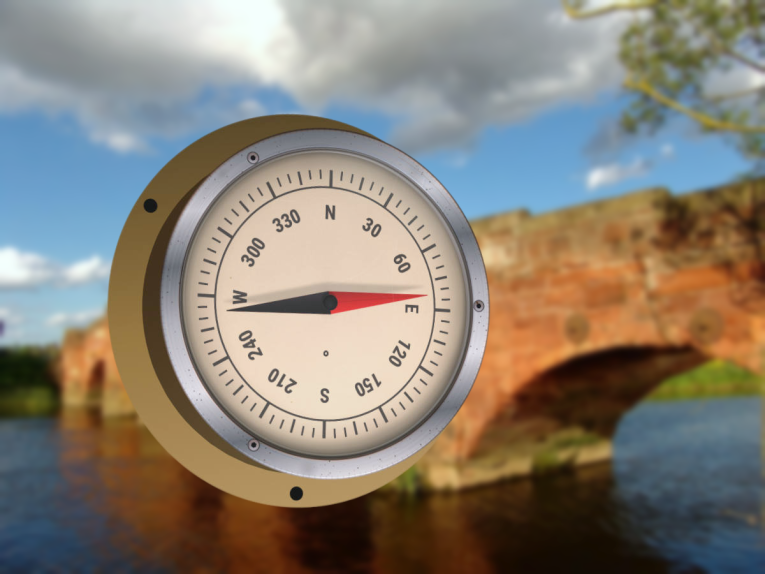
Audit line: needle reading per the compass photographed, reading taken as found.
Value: 82.5 °
